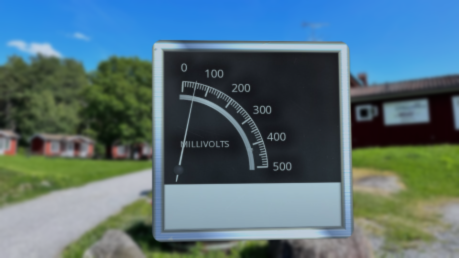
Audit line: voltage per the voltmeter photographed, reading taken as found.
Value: 50 mV
